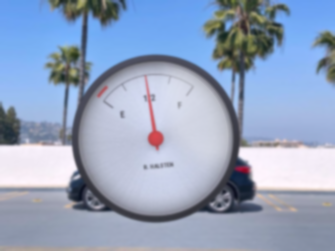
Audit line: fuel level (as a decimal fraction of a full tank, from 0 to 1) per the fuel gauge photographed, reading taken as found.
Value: 0.5
